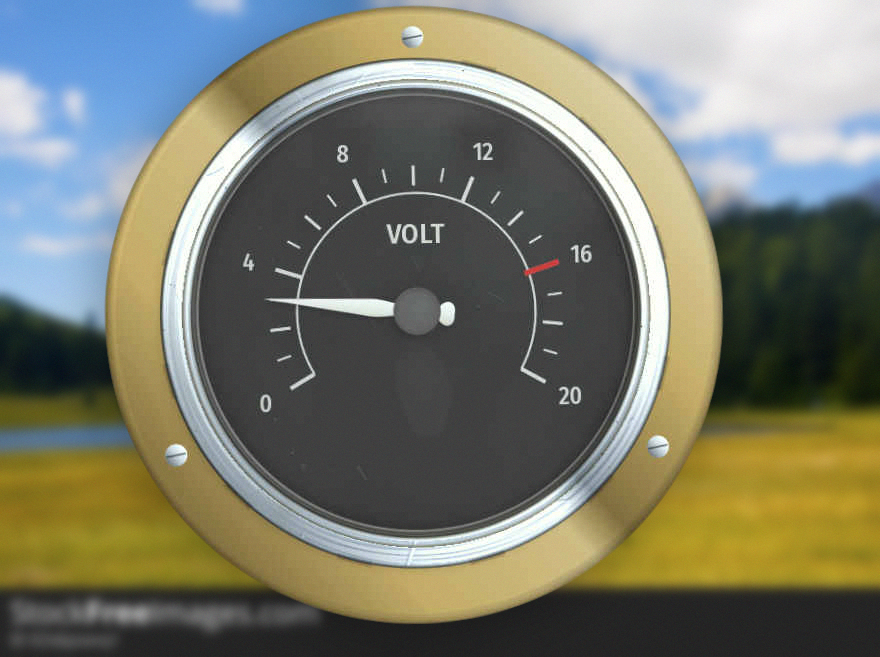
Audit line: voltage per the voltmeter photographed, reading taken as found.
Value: 3 V
